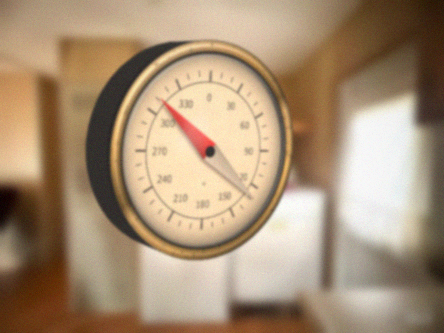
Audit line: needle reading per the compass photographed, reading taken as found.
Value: 310 °
